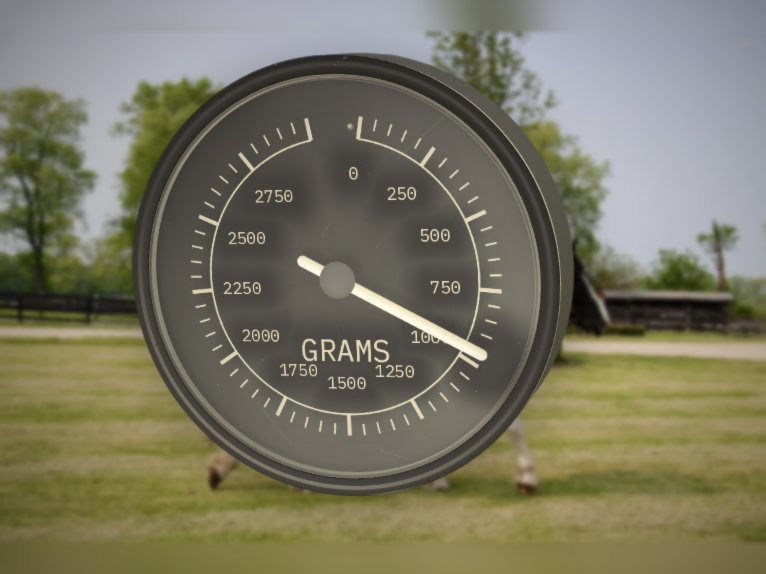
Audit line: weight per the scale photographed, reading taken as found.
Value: 950 g
